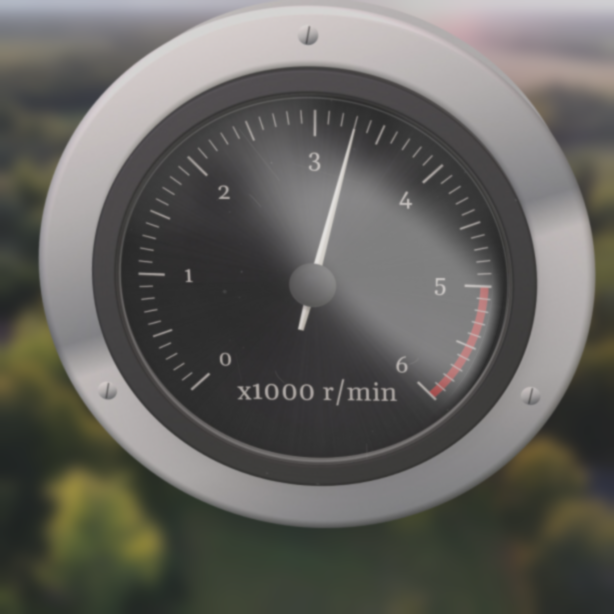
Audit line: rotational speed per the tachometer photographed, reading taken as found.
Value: 3300 rpm
